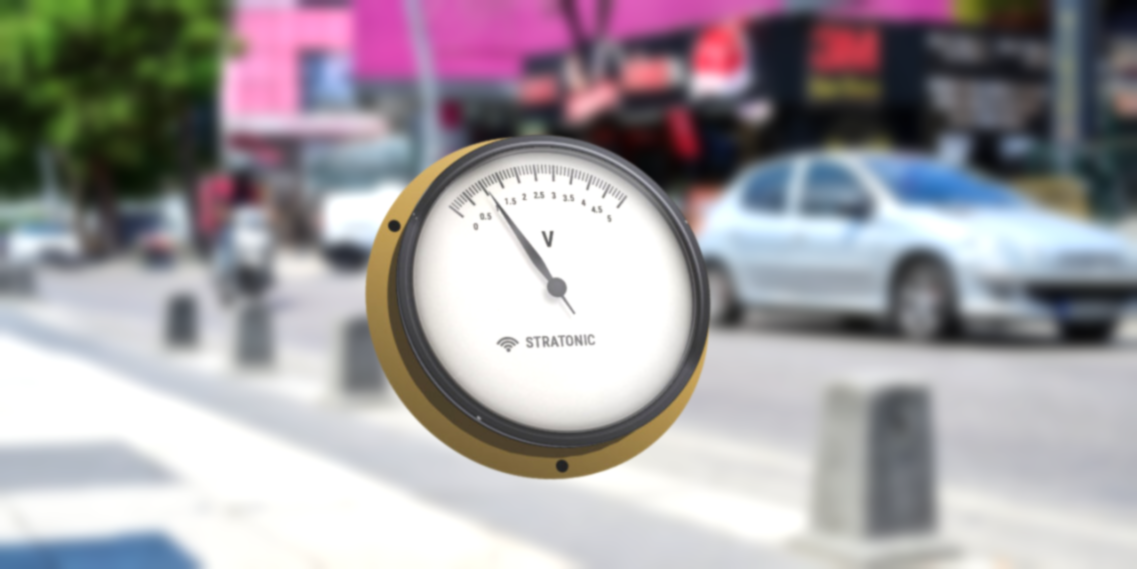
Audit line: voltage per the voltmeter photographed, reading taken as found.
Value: 1 V
